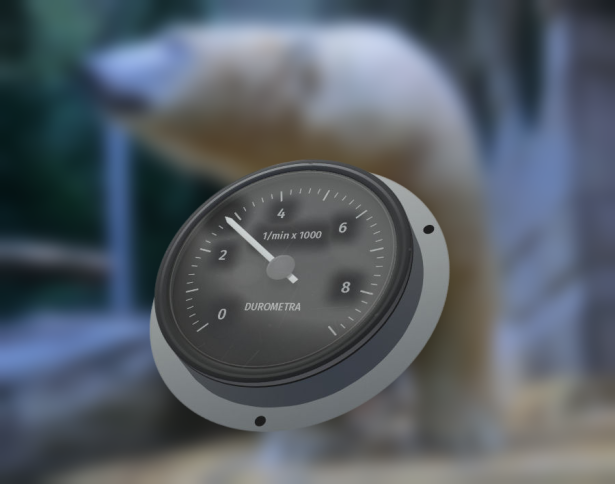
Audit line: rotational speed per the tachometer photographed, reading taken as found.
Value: 2800 rpm
